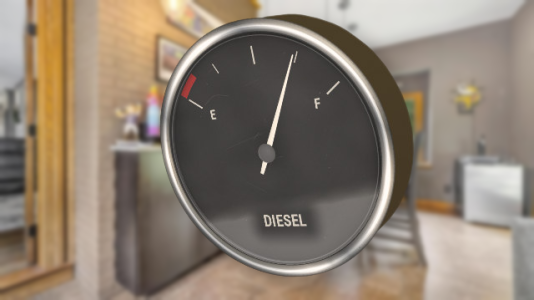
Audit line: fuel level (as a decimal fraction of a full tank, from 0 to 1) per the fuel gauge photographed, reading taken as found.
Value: 0.75
